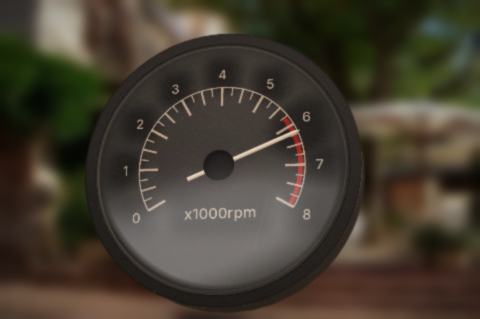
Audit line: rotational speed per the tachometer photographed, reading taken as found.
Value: 6250 rpm
